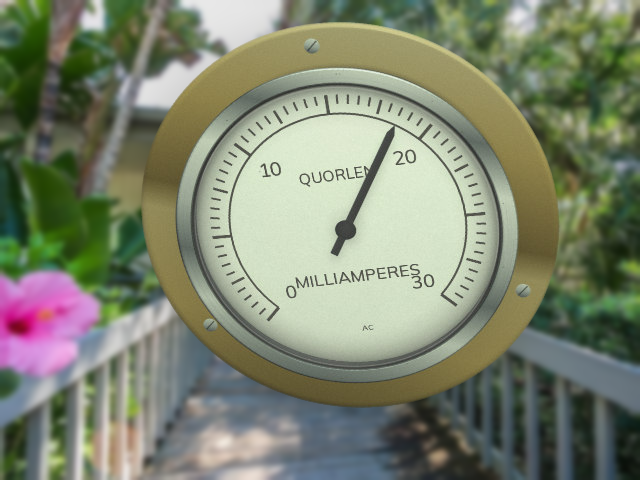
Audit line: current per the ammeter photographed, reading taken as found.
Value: 18.5 mA
